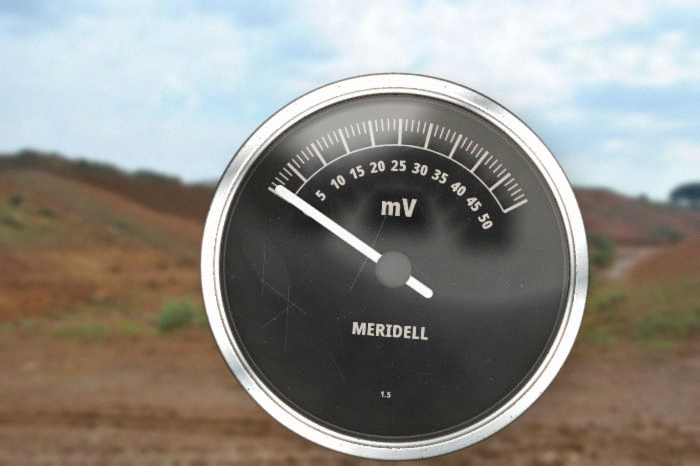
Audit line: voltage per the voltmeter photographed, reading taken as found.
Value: 1 mV
